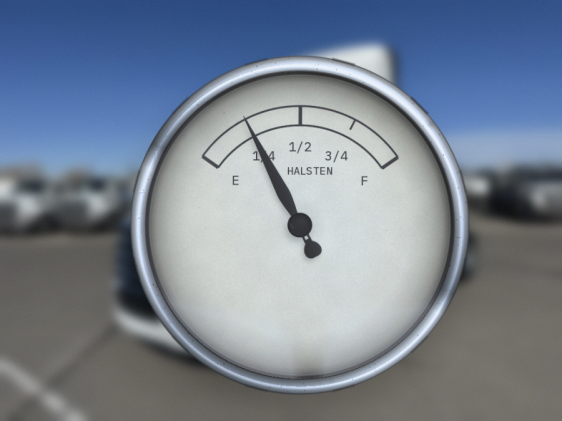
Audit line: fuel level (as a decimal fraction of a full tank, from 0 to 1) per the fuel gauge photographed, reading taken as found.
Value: 0.25
